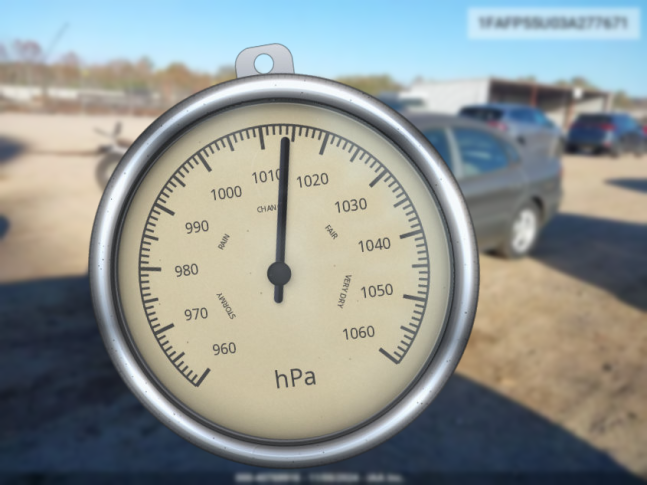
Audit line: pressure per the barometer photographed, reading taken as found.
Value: 1014 hPa
